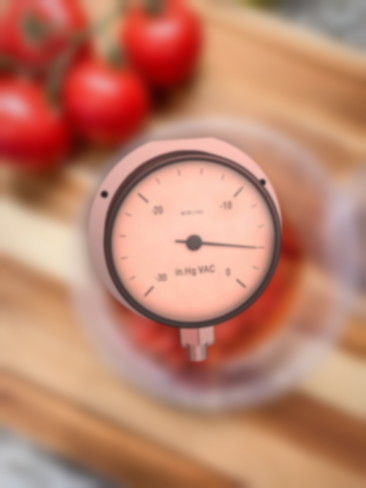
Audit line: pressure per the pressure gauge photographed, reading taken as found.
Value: -4 inHg
